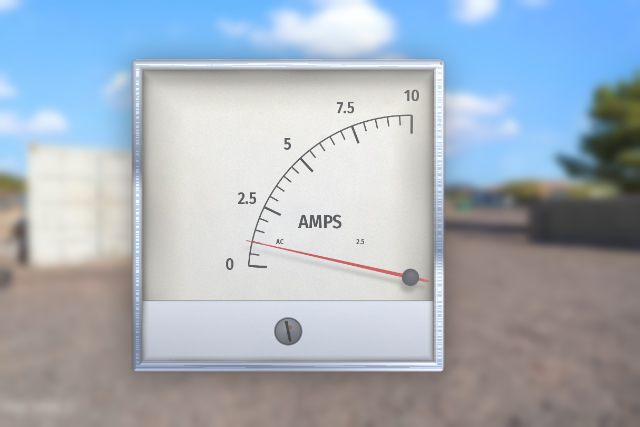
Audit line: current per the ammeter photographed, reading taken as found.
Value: 1 A
